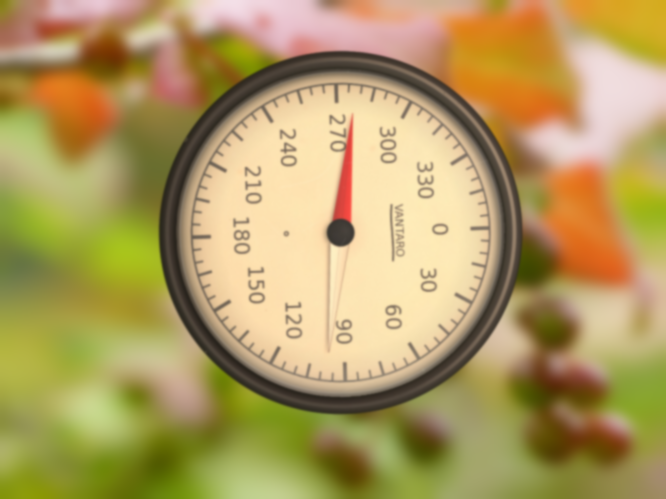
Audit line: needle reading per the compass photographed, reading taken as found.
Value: 277.5 °
